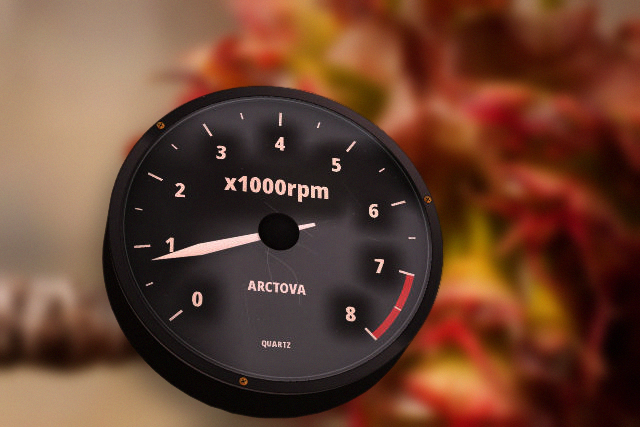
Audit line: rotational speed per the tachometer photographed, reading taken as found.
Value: 750 rpm
